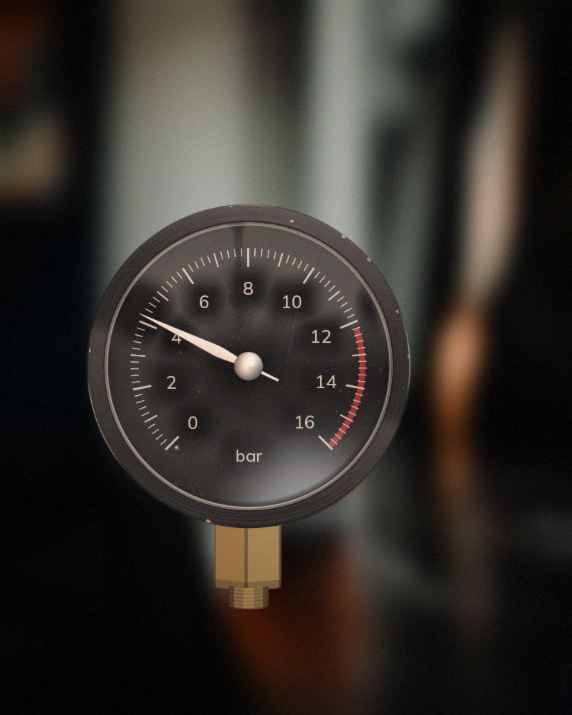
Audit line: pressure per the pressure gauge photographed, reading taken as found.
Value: 4.2 bar
